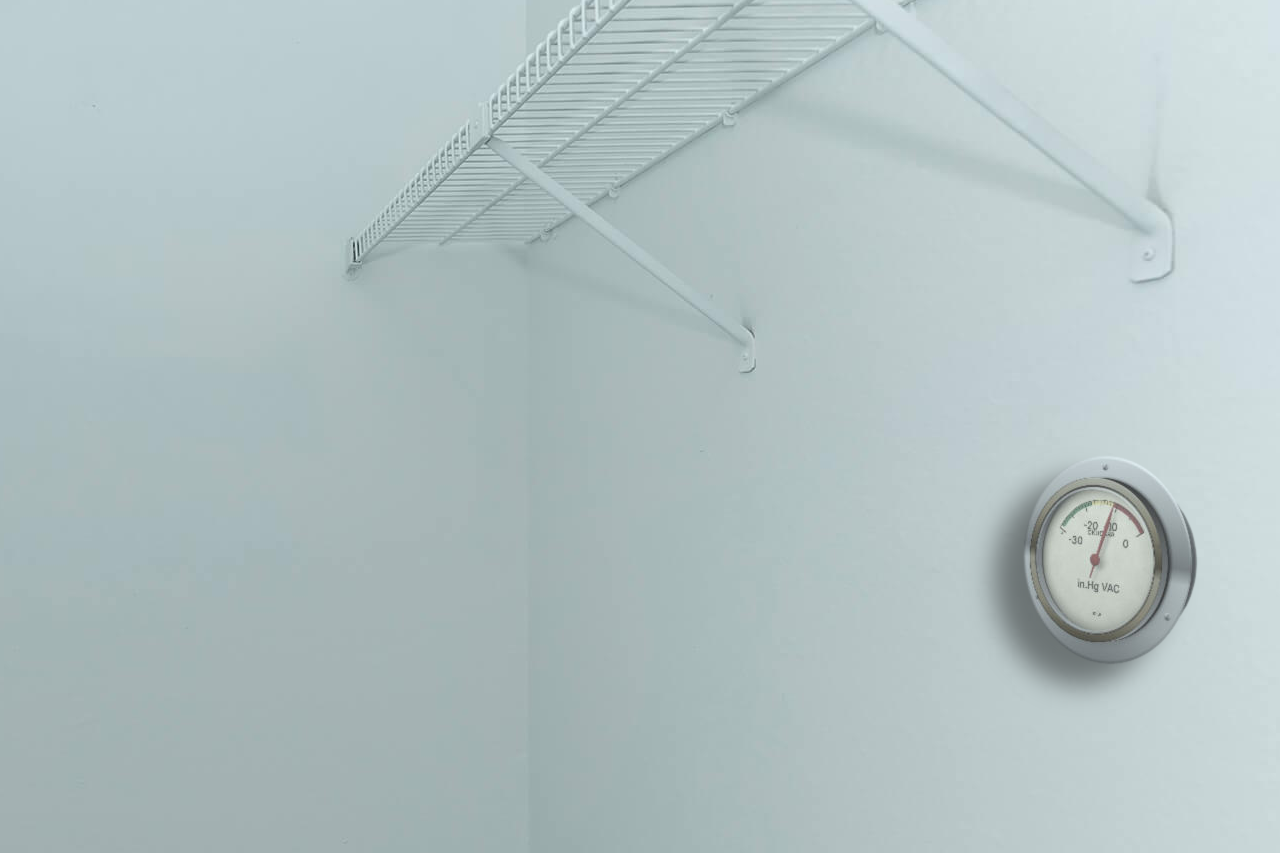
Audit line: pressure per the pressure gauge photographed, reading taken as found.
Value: -10 inHg
